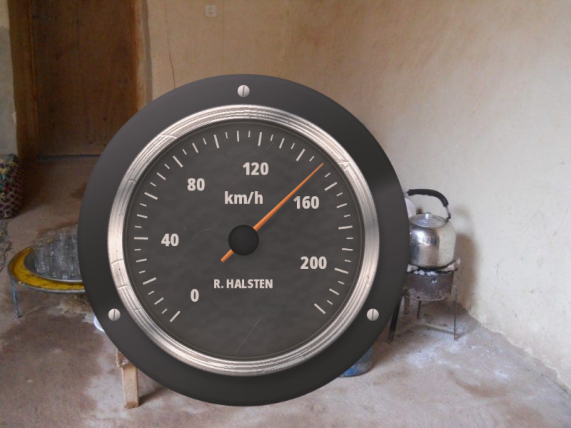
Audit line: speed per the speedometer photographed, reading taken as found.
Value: 150 km/h
